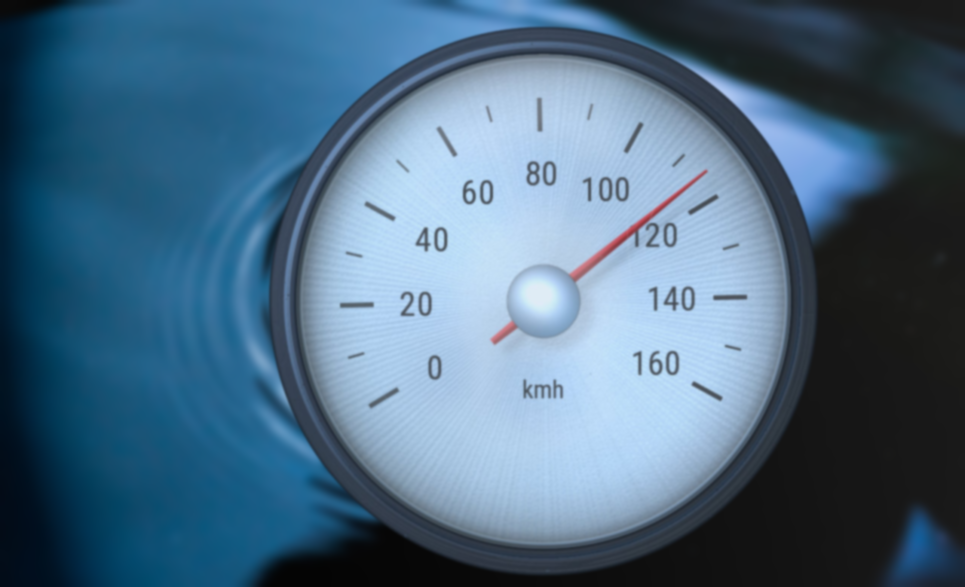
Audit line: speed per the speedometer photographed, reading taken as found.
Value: 115 km/h
